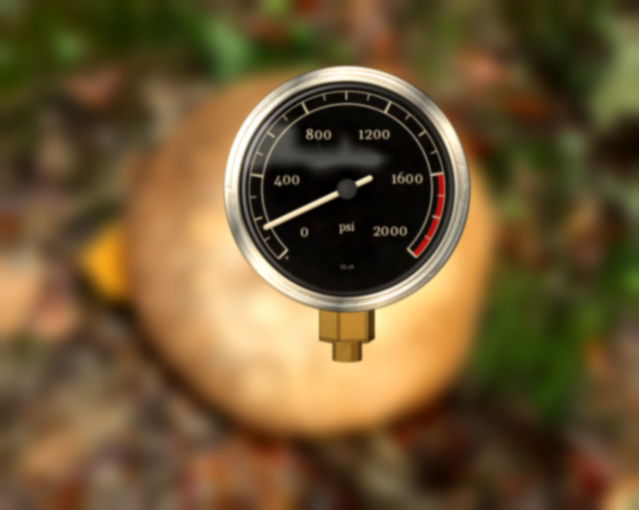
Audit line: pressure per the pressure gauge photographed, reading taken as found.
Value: 150 psi
